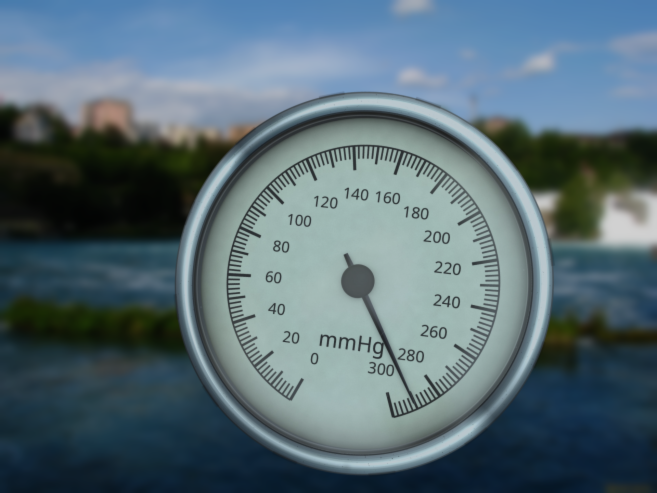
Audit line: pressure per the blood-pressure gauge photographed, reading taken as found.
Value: 290 mmHg
